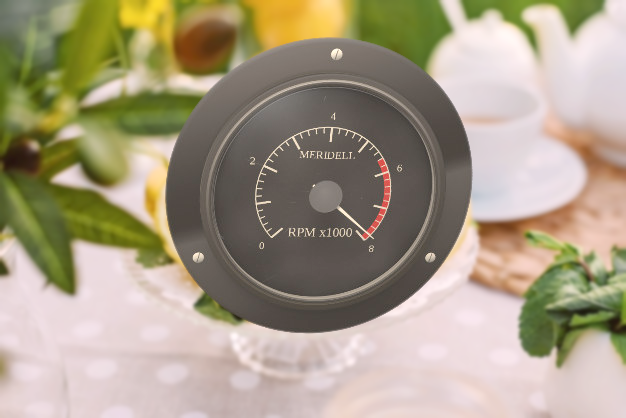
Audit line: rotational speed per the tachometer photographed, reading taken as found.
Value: 7800 rpm
